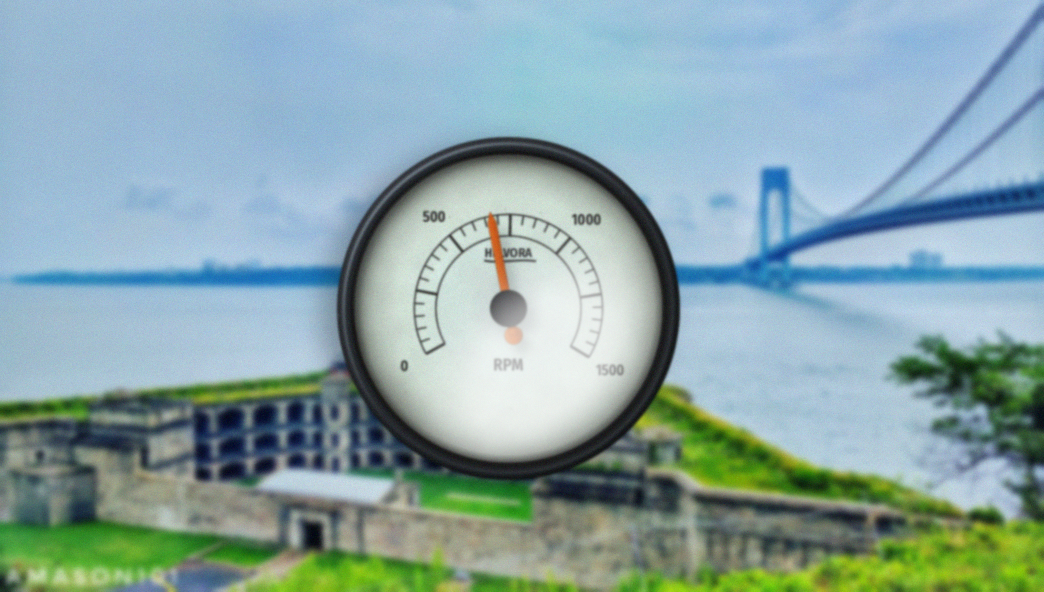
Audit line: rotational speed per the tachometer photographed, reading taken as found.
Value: 675 rpm
